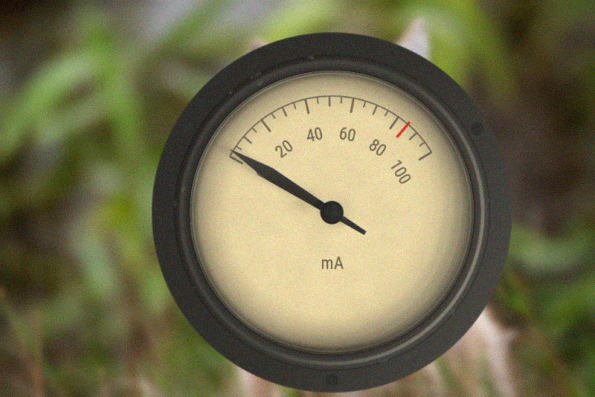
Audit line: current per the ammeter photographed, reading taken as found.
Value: 2.5 mA
